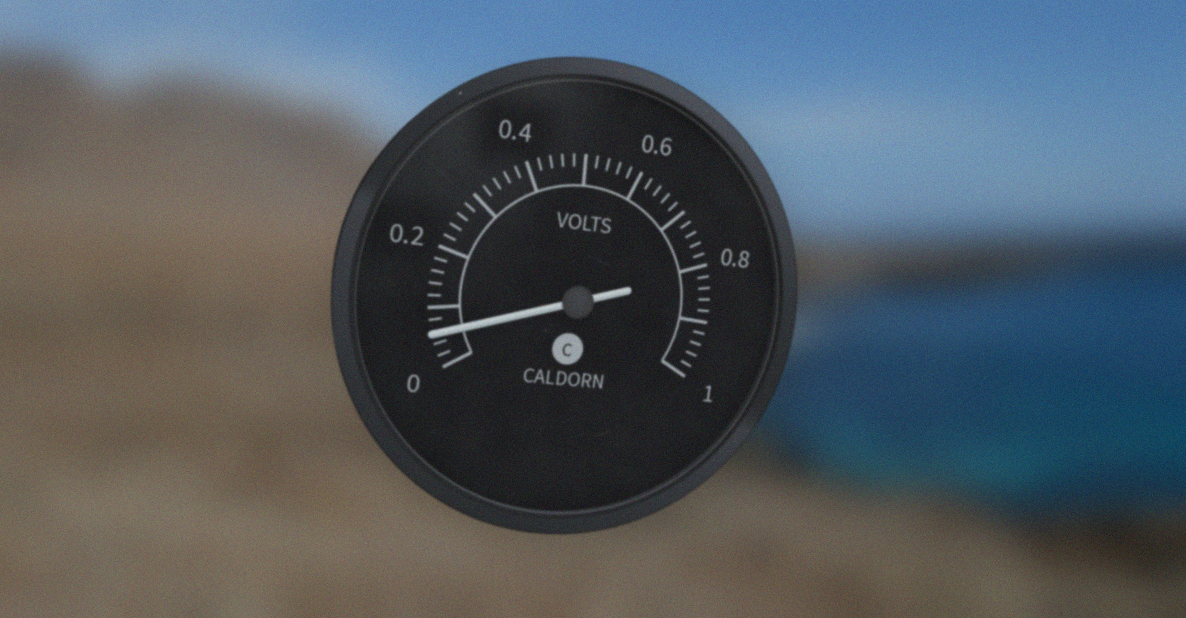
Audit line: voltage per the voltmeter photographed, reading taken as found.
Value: 0.06 V
